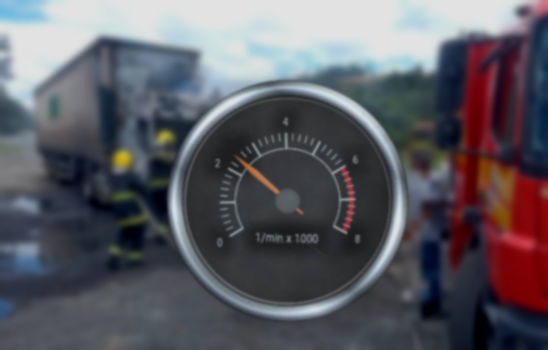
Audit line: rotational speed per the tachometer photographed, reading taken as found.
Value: 2400 rpm
